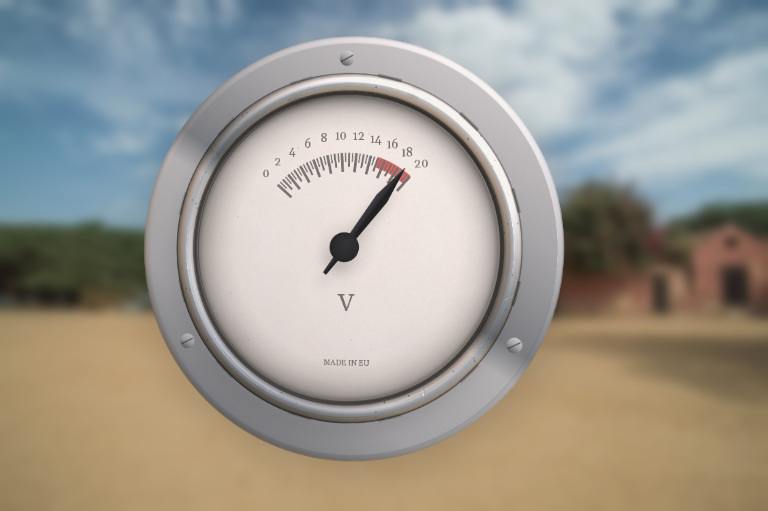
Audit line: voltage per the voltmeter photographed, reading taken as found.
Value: 19 V
